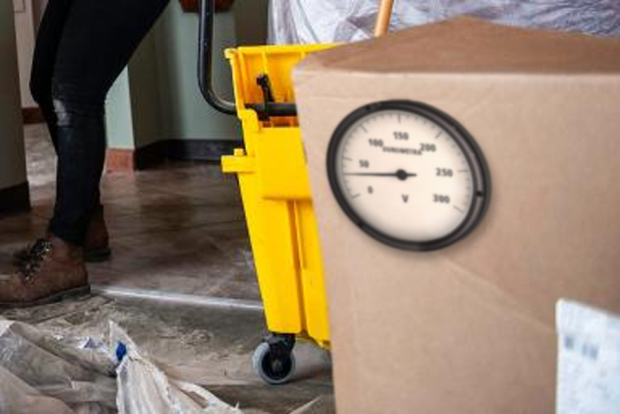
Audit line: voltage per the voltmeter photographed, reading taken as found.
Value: 30 V
